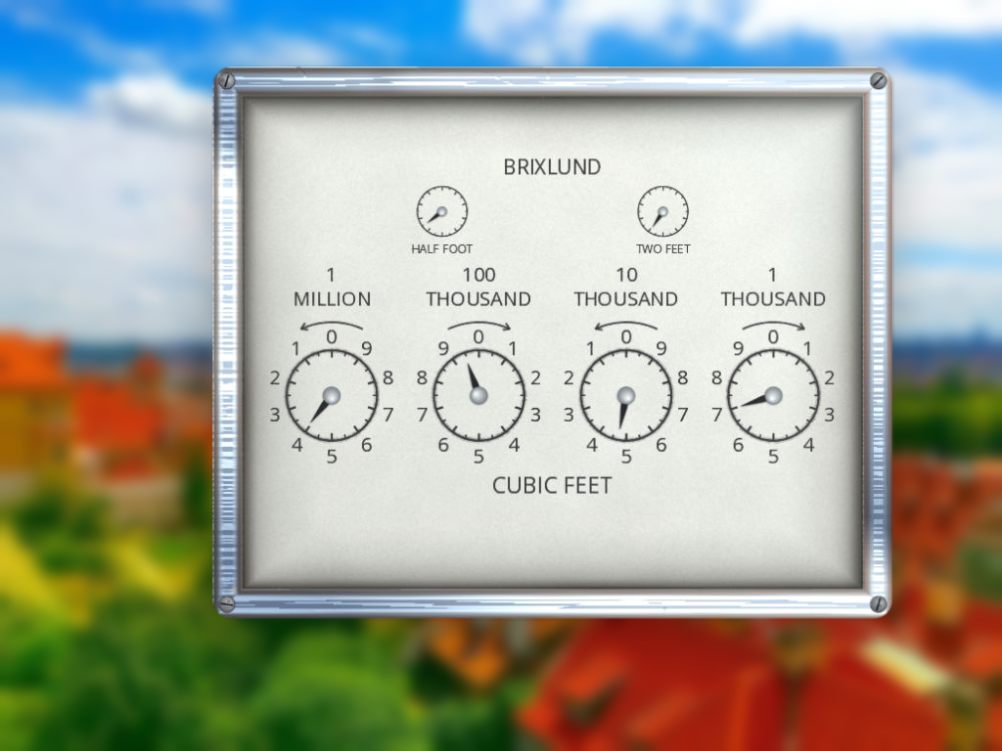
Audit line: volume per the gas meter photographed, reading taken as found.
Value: 394700 ft³
